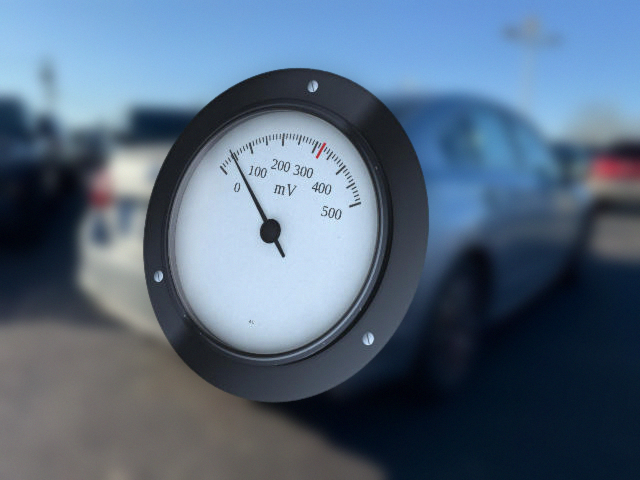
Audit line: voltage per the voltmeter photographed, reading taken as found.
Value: 50 mV
